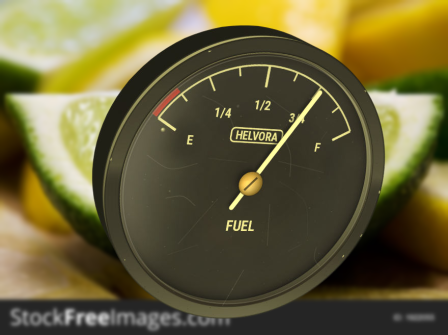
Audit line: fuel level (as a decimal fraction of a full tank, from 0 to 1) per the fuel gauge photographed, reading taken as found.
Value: 0.75
